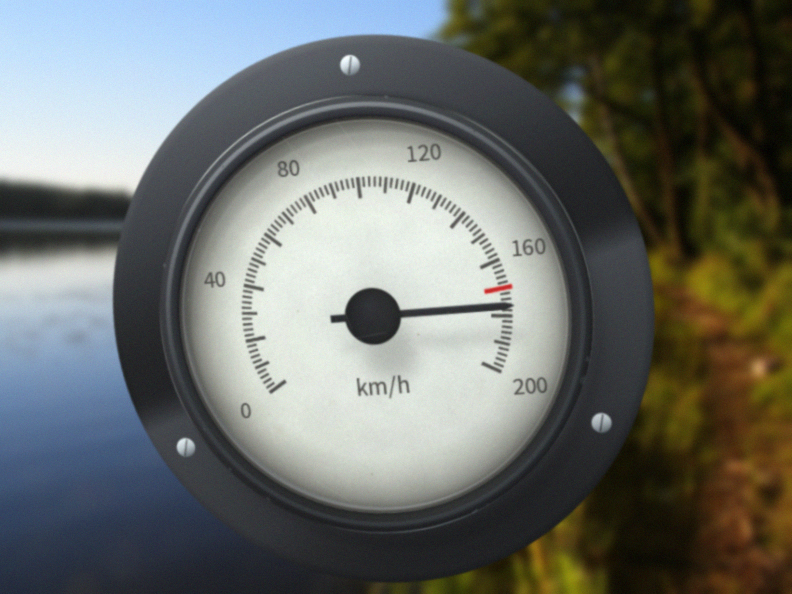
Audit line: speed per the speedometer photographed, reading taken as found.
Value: 176 km/h
